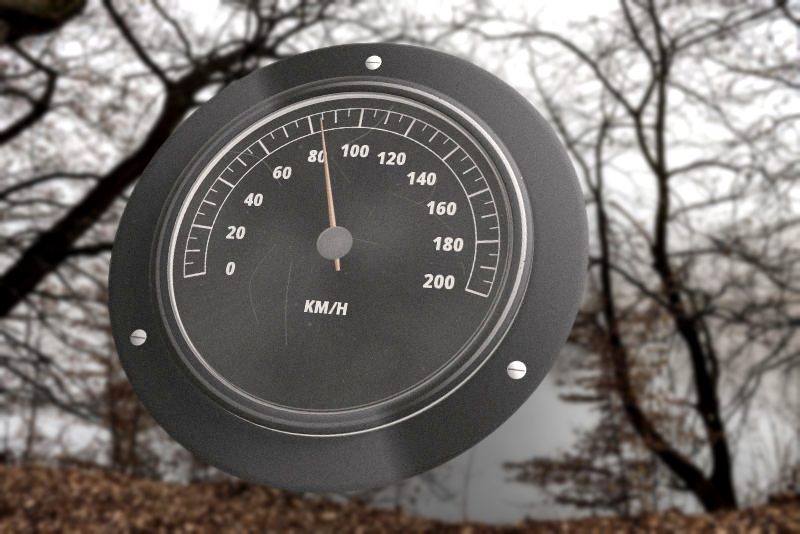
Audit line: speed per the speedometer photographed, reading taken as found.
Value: 85 km/h
